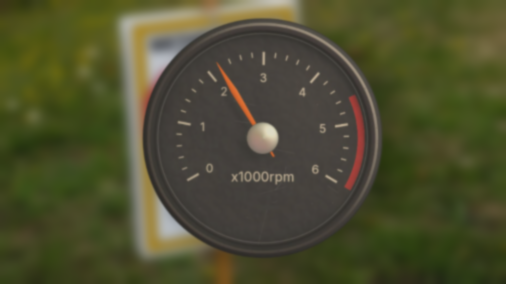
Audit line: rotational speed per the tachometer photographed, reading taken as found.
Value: 2200 rpm
